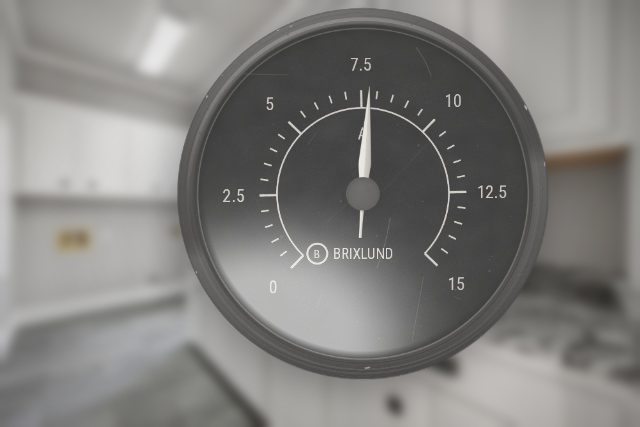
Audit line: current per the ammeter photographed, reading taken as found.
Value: 7.75 A
